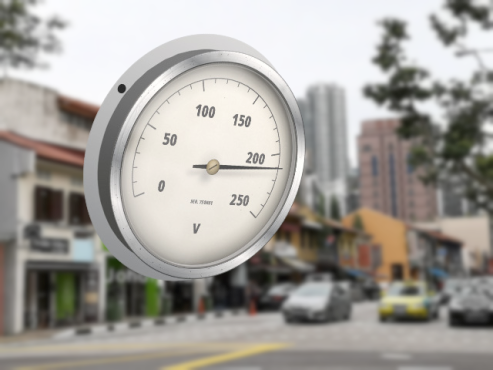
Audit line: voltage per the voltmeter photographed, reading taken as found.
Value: 210 V
